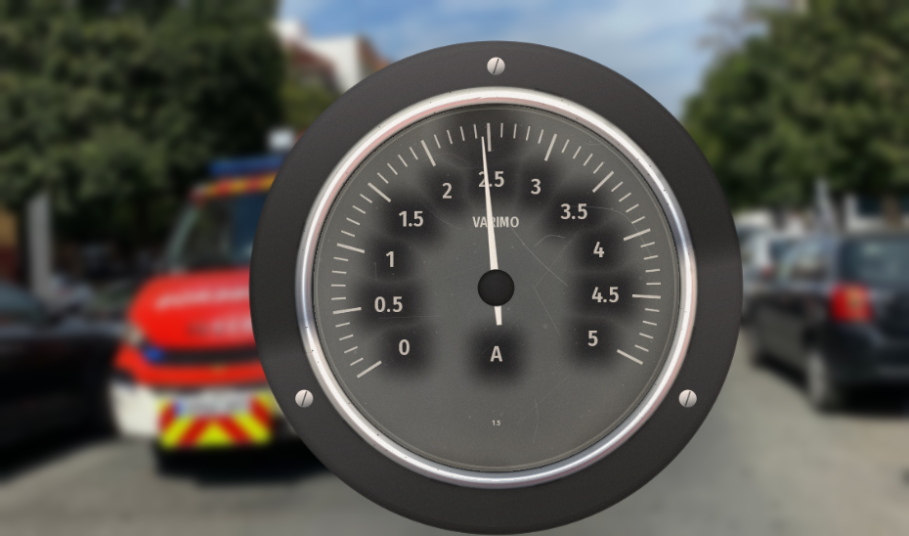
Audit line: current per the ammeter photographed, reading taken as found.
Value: 2.45 A
